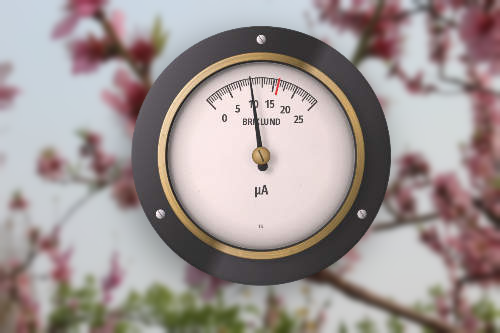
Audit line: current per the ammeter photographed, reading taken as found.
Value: 10 µA
